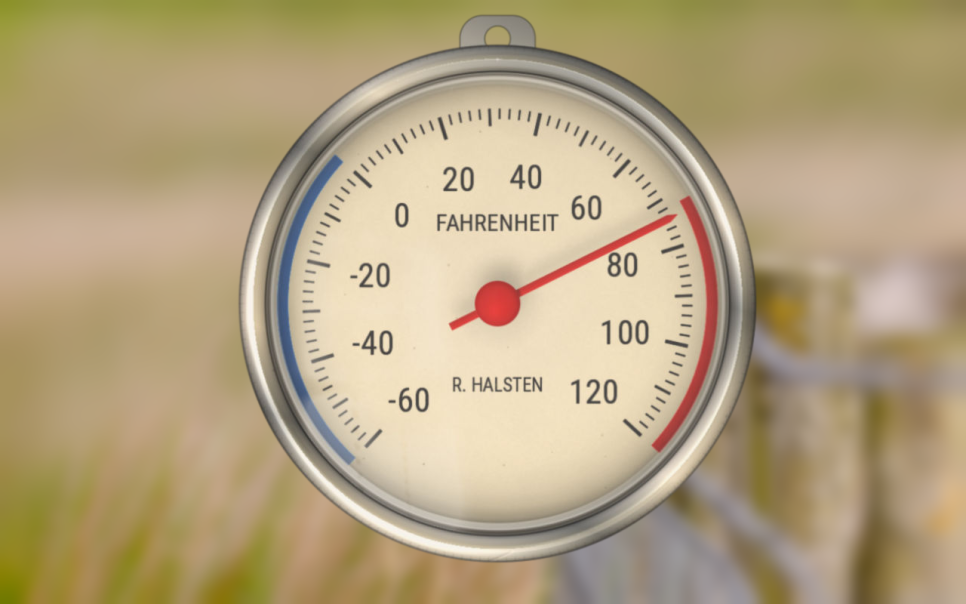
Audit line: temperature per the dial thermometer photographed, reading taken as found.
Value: 74 °F
